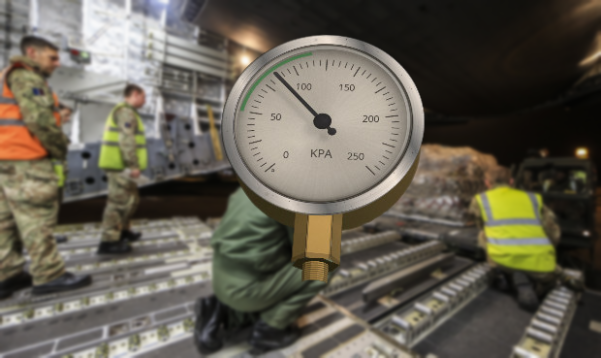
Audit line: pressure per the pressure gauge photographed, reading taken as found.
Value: 85 kPa
